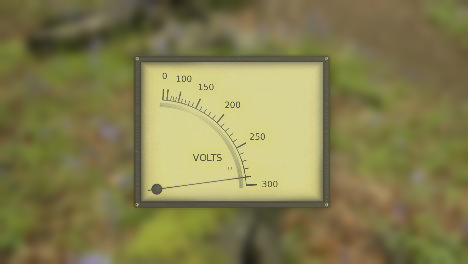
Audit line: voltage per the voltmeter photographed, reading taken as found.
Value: 290 V
